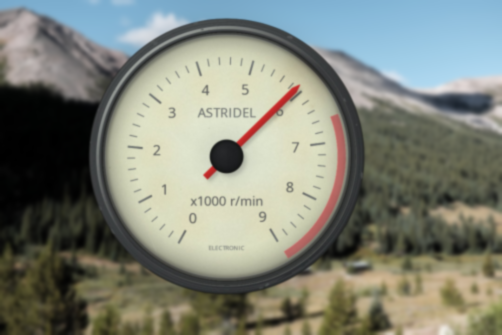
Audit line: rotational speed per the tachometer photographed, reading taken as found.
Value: 5900 rpm
